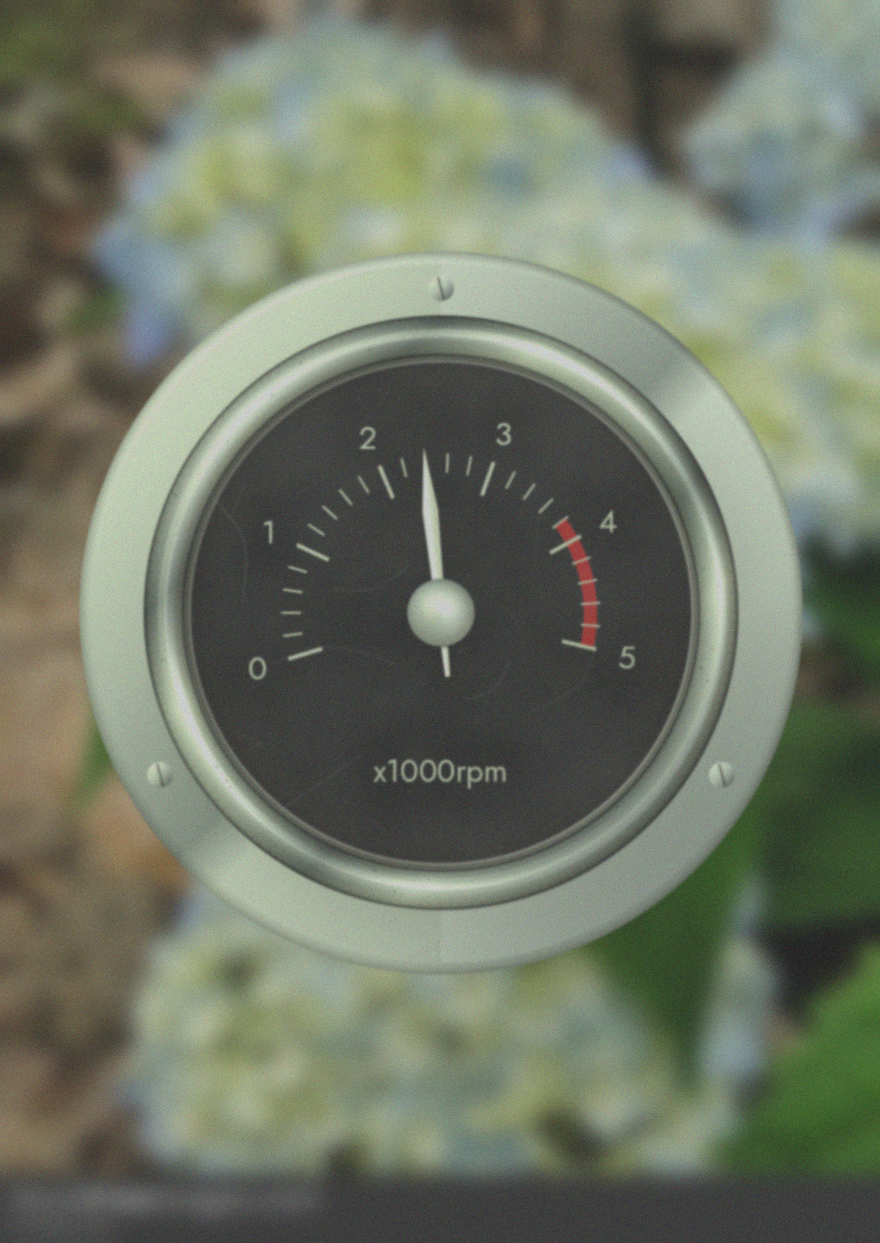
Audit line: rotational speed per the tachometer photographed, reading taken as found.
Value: 2400 rpm
